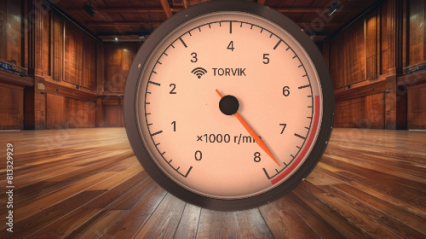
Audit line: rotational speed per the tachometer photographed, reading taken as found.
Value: 7700 rpm
